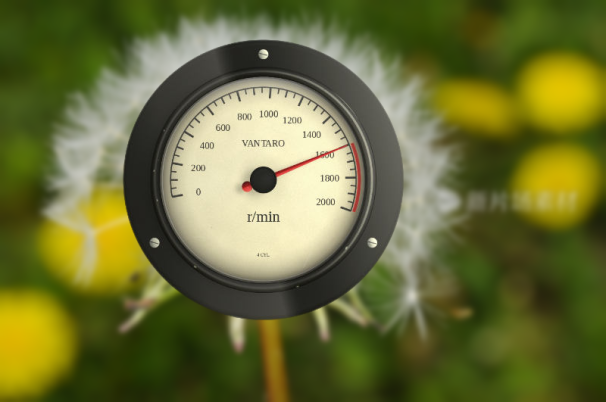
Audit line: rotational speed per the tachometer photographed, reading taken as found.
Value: 1600 rpm
